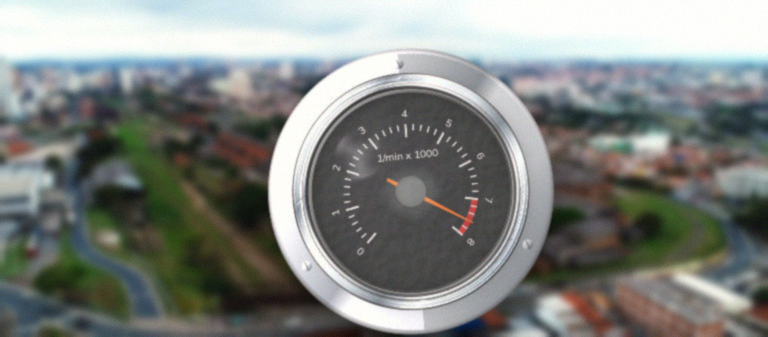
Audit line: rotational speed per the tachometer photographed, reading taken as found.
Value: 7600 rpm
